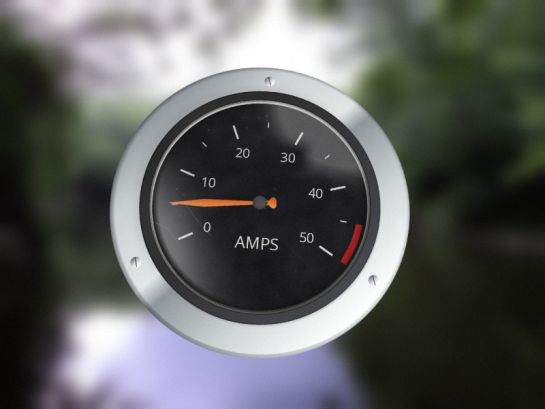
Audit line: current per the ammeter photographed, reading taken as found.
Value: 5 A
